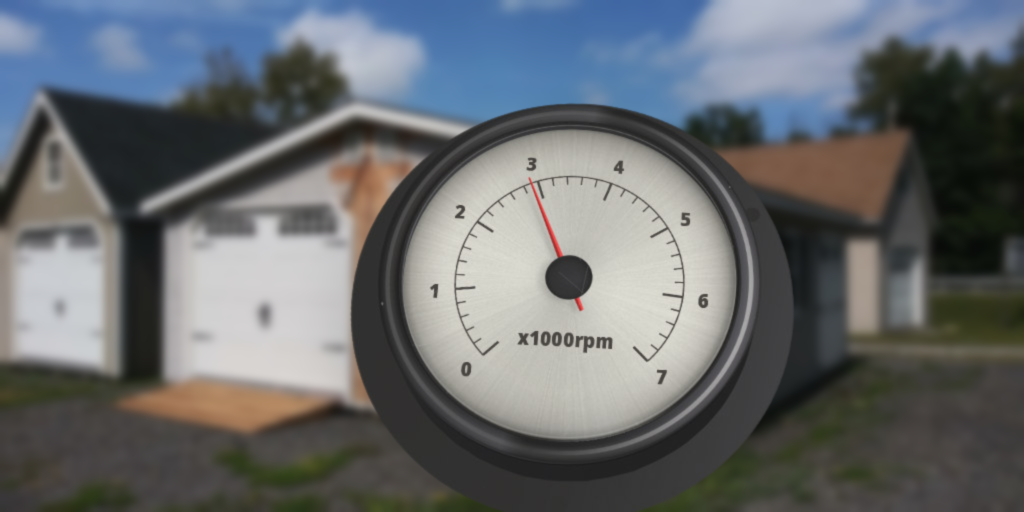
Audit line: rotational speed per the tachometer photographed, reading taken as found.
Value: 2900 rpm
